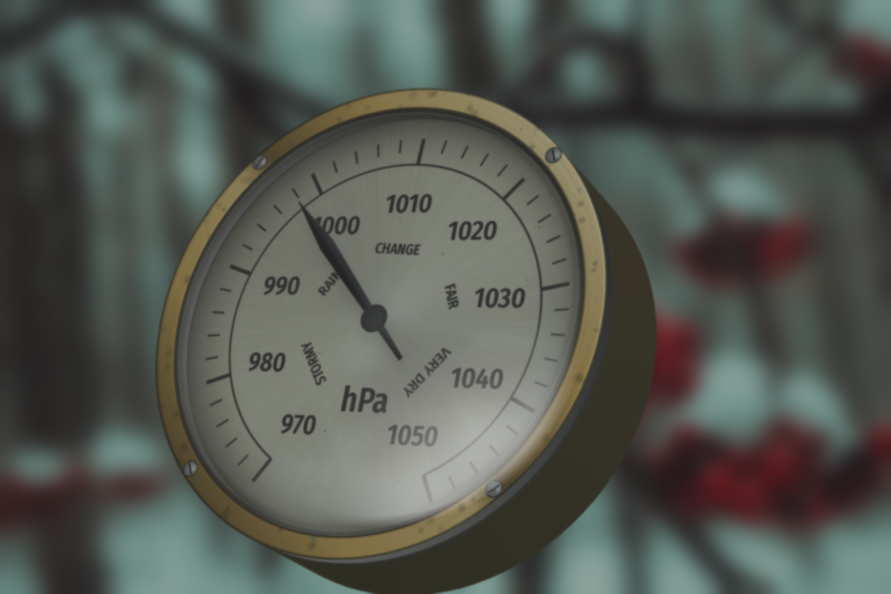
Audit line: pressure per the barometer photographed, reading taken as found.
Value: 998 hPa
